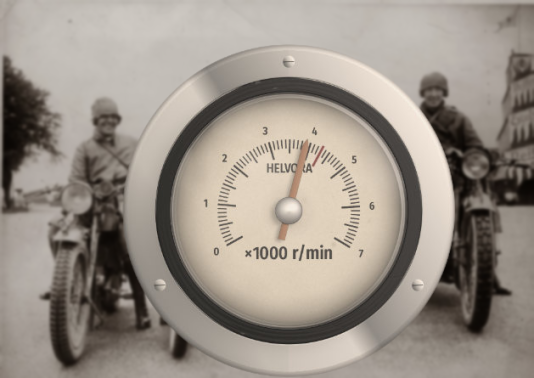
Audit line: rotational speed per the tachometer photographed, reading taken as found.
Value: 3900 rpm
